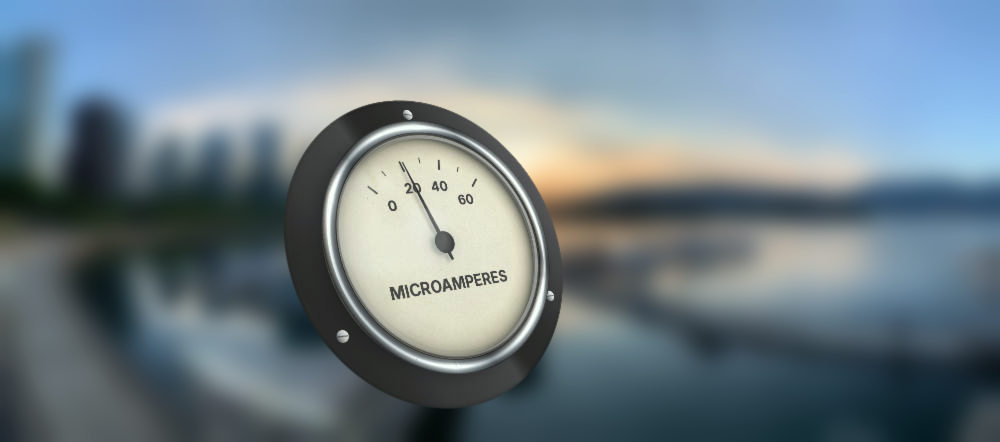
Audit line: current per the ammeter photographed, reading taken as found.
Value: 20 µA
